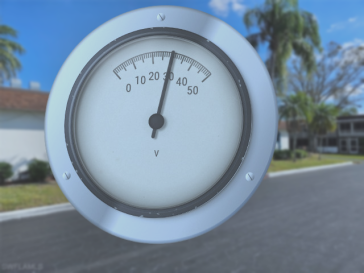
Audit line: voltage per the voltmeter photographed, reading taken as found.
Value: 30 V
